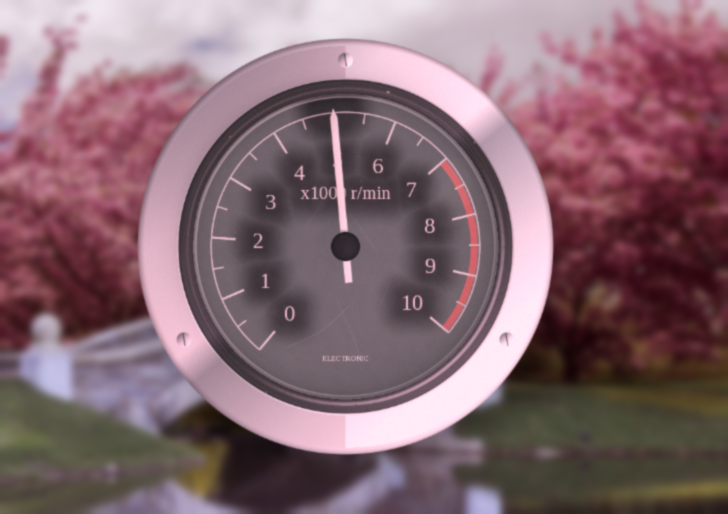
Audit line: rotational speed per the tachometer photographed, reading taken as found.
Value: 5000 rpm
